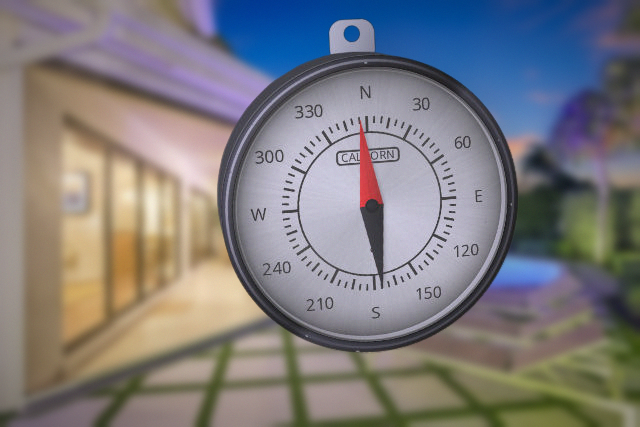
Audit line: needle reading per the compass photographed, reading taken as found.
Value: 355 °
